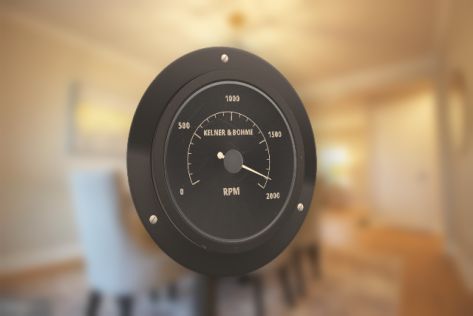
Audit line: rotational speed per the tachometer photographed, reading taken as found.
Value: 1900 rpm
